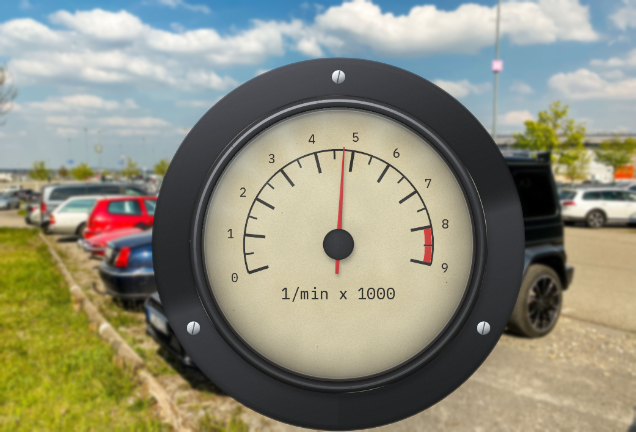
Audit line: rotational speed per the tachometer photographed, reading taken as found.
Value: 4750 rpm
